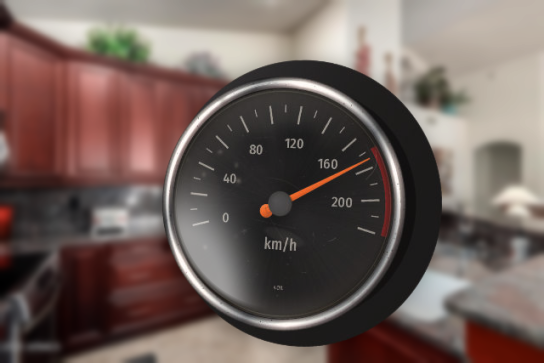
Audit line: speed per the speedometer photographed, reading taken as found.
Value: 175 km/h
